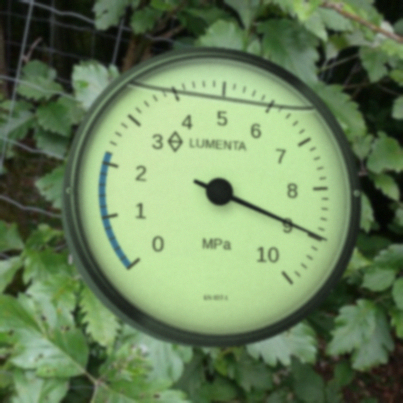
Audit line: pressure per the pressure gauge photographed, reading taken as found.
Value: 9 MPa
